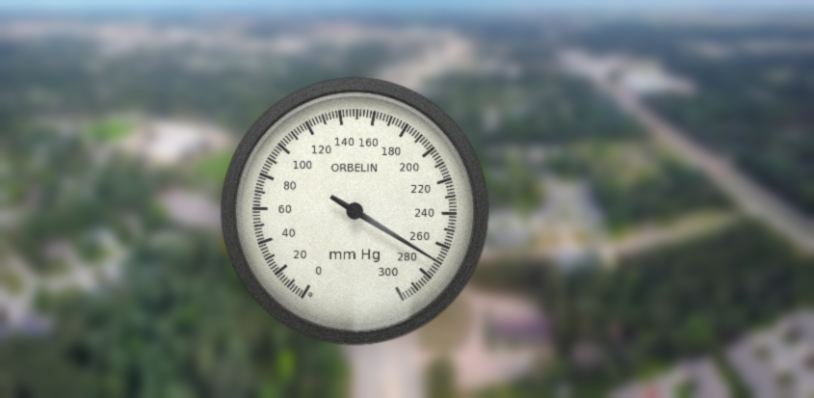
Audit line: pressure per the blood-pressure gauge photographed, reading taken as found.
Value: 270 mmHg
